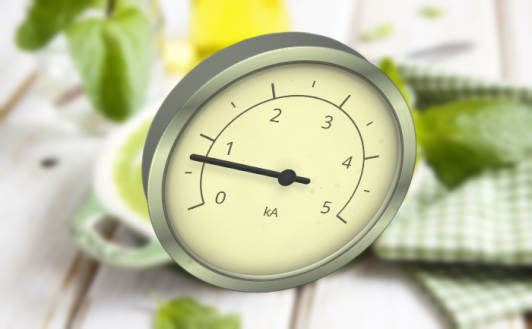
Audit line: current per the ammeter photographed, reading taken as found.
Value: 0.75 kA
